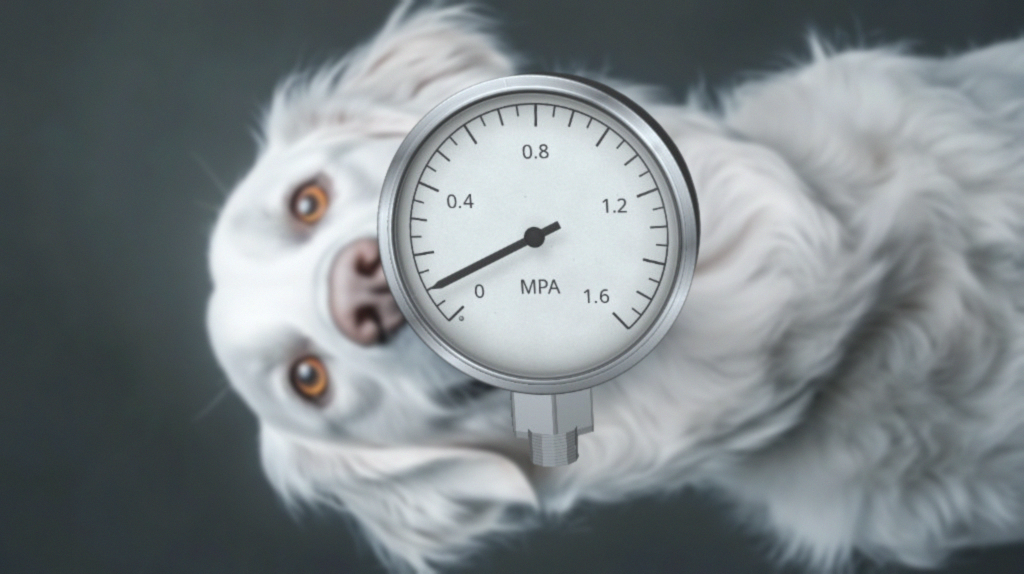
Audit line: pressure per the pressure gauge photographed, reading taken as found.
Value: 0.1 MPa
